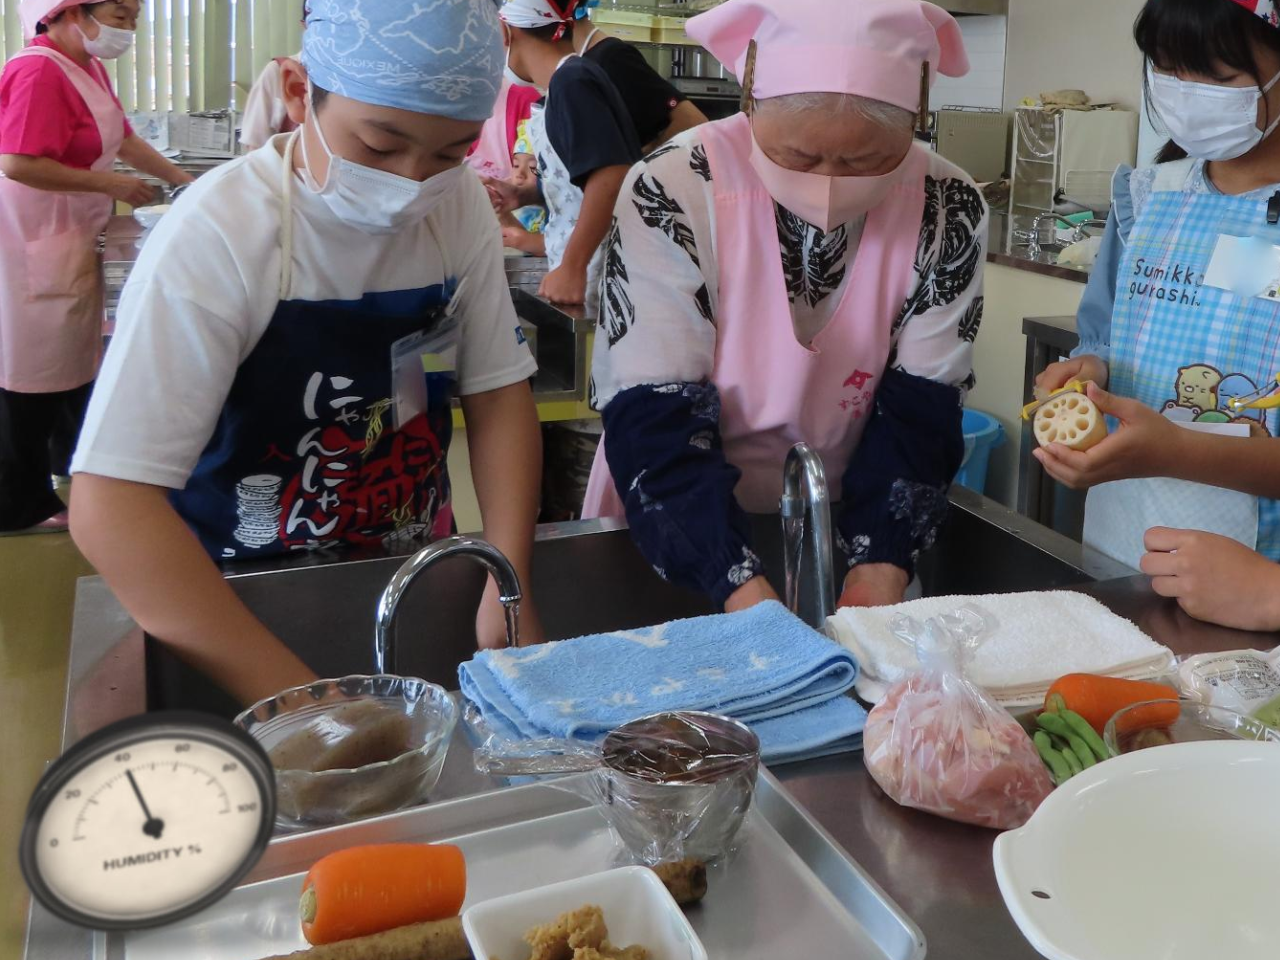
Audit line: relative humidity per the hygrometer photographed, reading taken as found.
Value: 40 %
